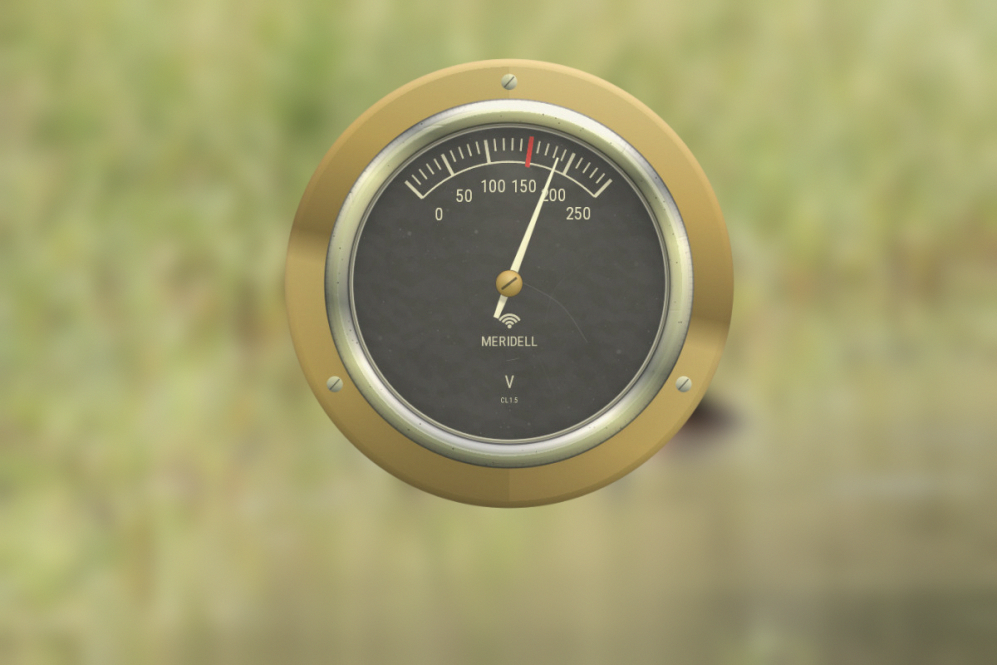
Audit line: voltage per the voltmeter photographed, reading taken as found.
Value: 185 V
